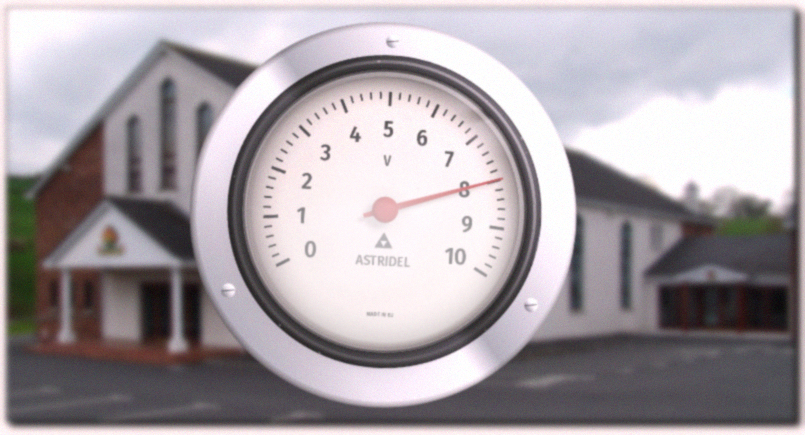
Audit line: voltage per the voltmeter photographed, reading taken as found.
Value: 8 V
